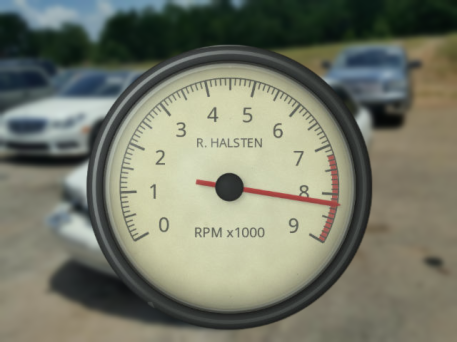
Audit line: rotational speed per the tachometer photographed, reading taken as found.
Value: 8200 rpm
